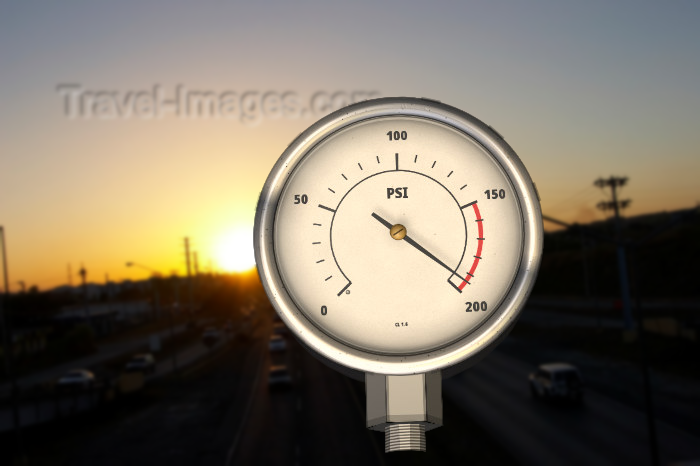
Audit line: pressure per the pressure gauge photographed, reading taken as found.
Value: 195 psi
